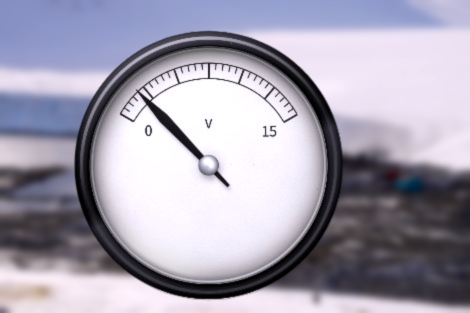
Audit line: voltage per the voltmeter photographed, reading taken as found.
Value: 2 V
